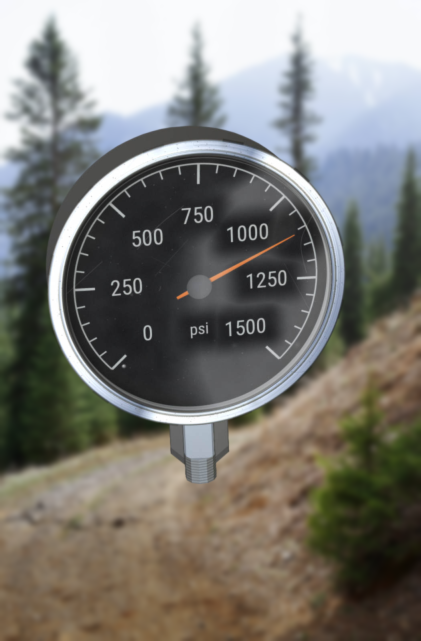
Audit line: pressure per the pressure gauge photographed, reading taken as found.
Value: 1100 psi
